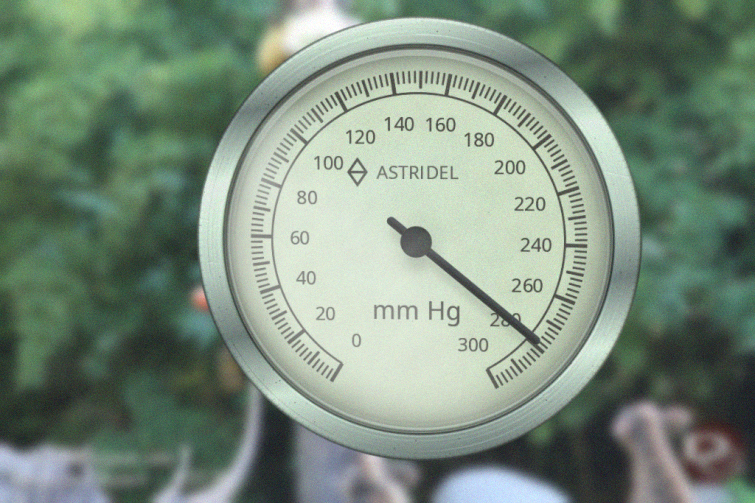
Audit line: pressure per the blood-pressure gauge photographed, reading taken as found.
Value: 278 mmHg
